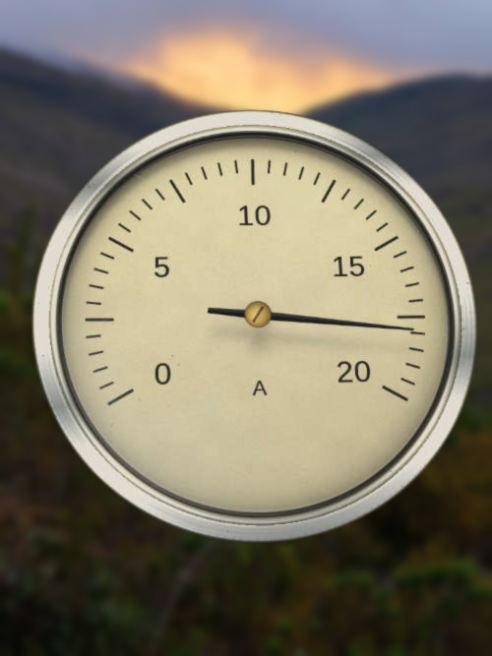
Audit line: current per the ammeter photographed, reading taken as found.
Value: 18 A
